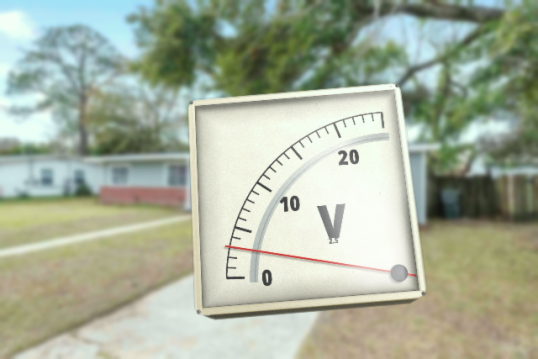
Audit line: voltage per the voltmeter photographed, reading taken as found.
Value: 3 V
